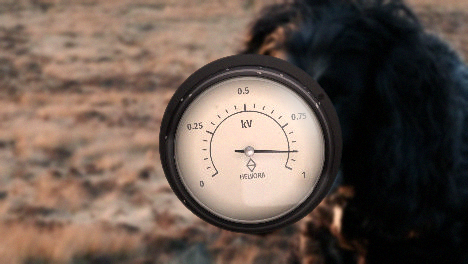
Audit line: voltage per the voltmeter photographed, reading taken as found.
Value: 0.9 kV
